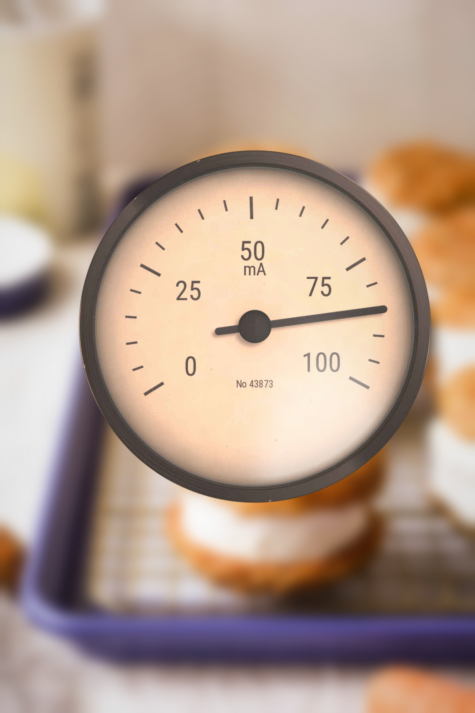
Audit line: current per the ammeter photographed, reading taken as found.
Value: 85 mA
